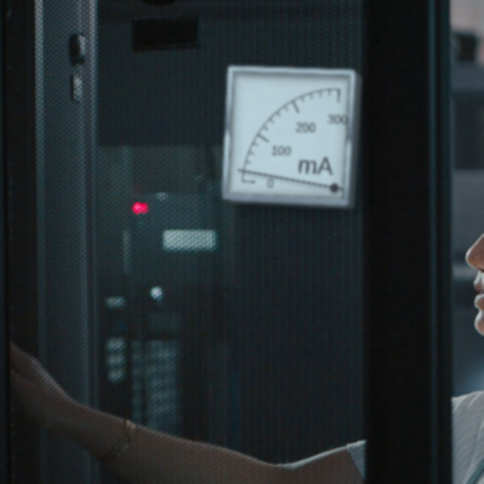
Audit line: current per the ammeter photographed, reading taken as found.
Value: 20 mA
